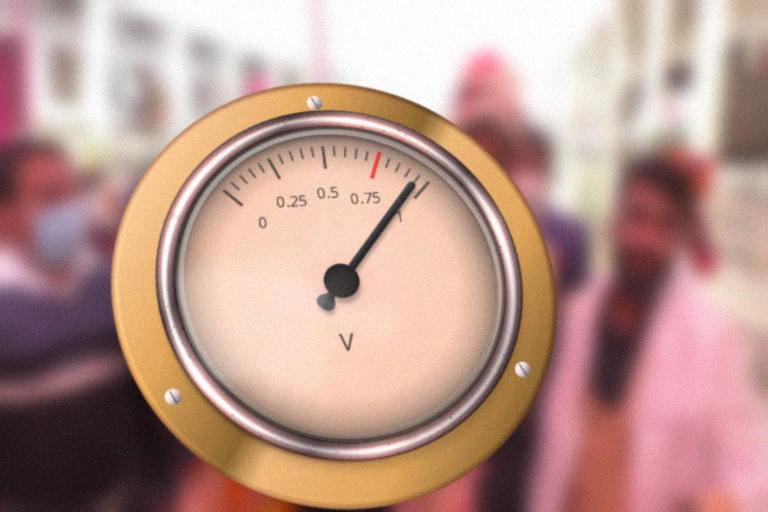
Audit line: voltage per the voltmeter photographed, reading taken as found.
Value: 0.95 V
